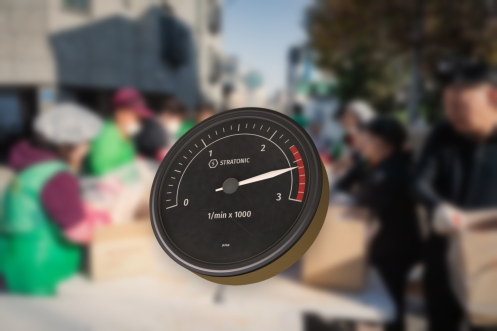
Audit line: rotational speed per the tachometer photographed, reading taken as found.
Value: 2600 rpm
